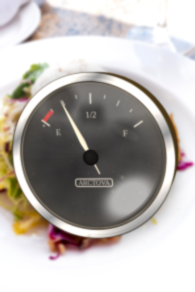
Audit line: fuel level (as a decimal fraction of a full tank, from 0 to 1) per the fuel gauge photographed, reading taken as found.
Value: 0.25
